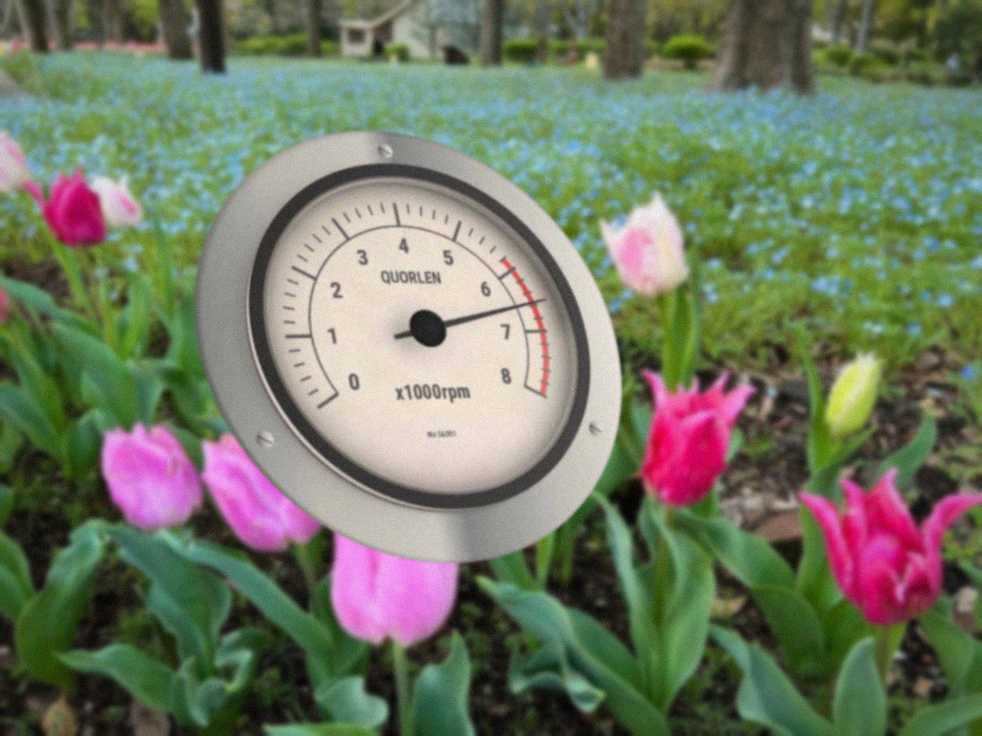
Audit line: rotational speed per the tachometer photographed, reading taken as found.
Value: 6600 rpm
